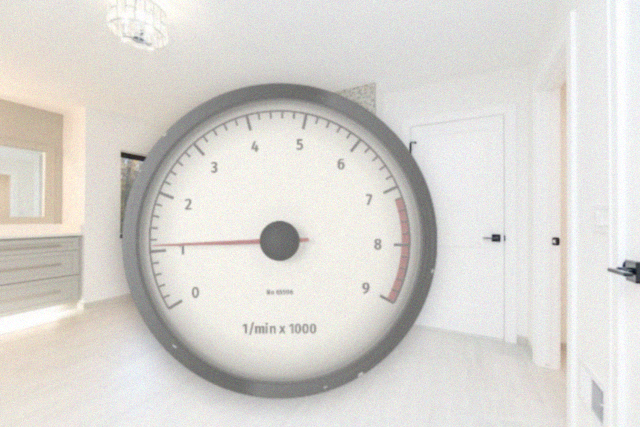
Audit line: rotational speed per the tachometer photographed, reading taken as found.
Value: 1100 rpm
